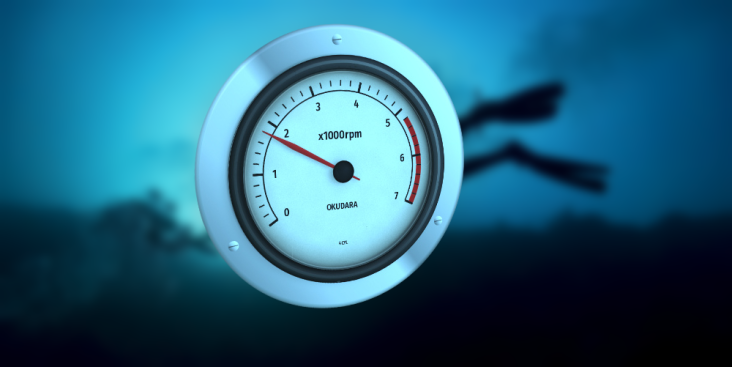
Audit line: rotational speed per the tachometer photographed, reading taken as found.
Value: 1800 rpm
